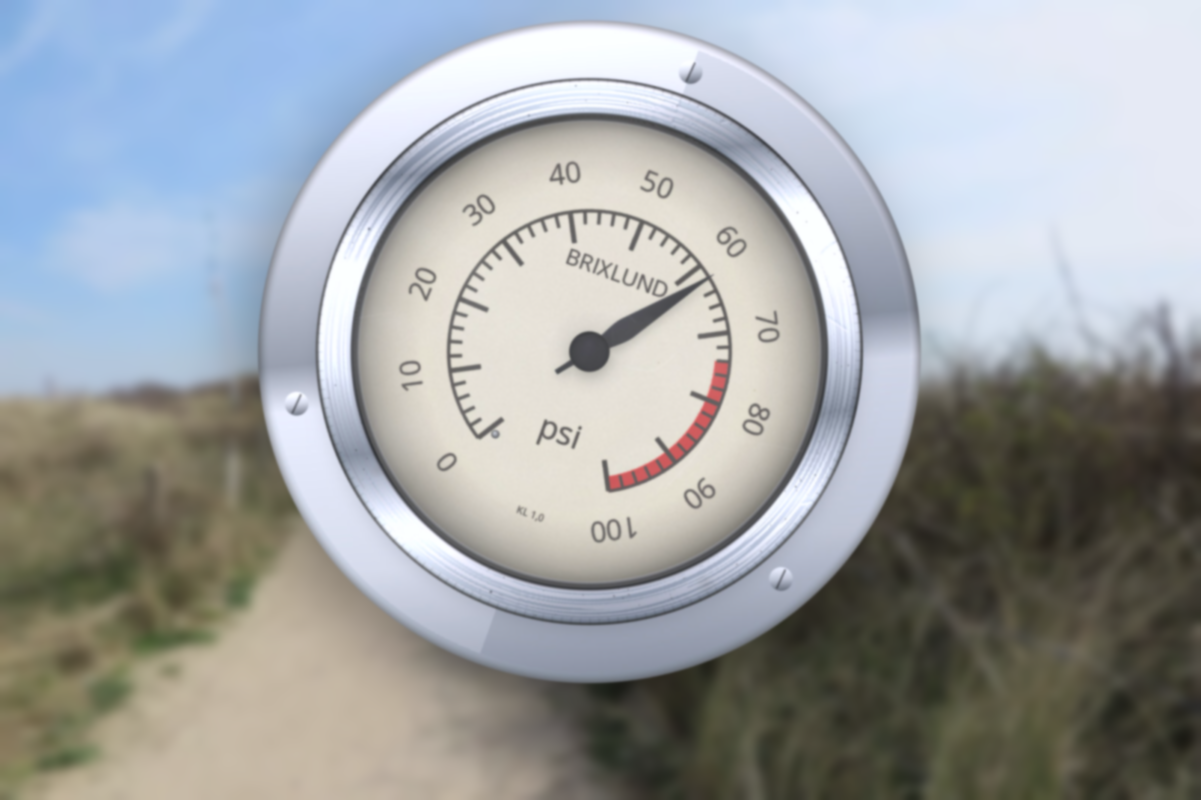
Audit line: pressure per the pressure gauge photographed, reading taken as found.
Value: 62 psi
